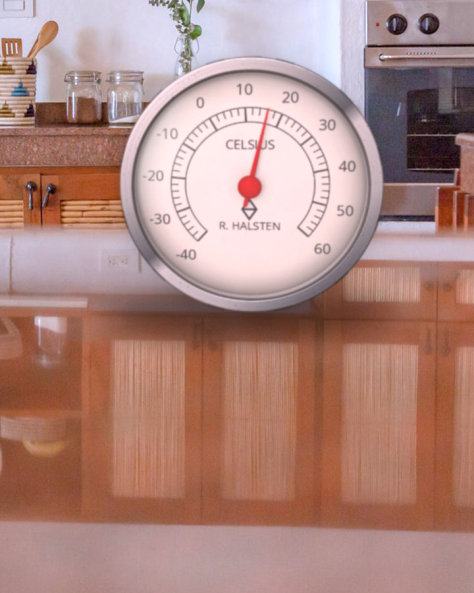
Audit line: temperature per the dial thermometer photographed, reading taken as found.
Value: 16 °C
